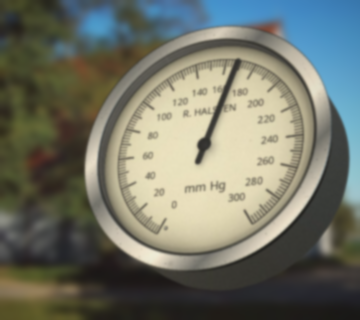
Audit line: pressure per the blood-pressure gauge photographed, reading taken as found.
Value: 170 mmHg
